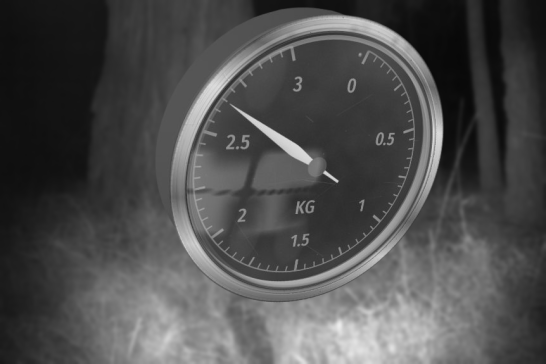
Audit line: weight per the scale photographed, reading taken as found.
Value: 2.65 kg
